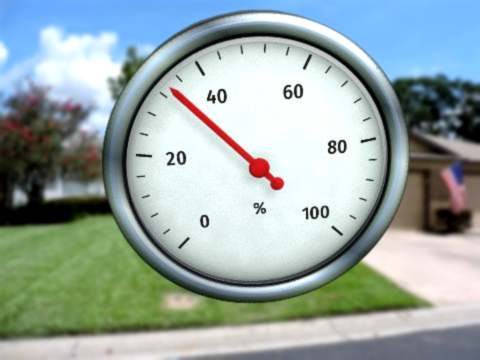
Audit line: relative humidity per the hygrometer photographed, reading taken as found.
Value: 34 %
